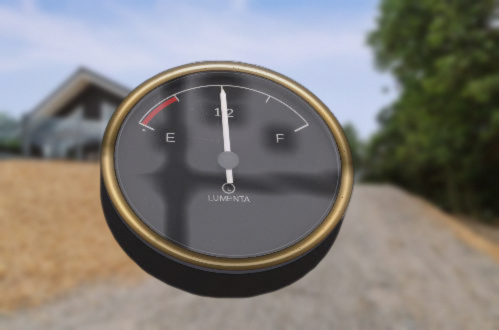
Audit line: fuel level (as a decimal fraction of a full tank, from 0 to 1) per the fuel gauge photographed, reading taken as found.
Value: 0.5
